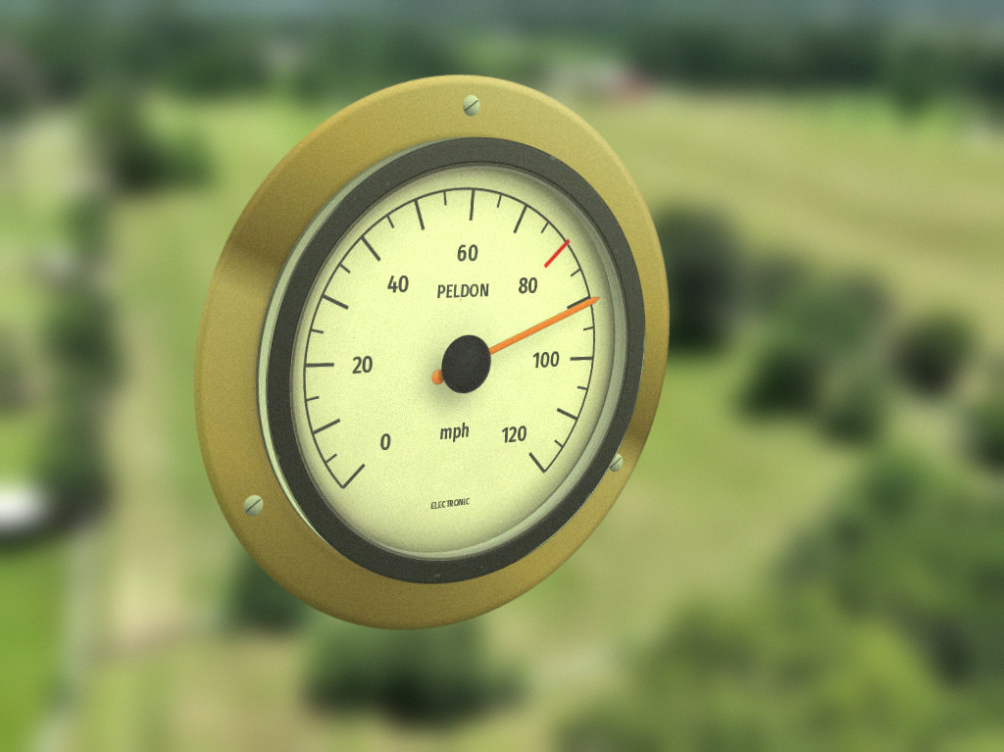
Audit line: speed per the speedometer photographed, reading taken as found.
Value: 90 mph
